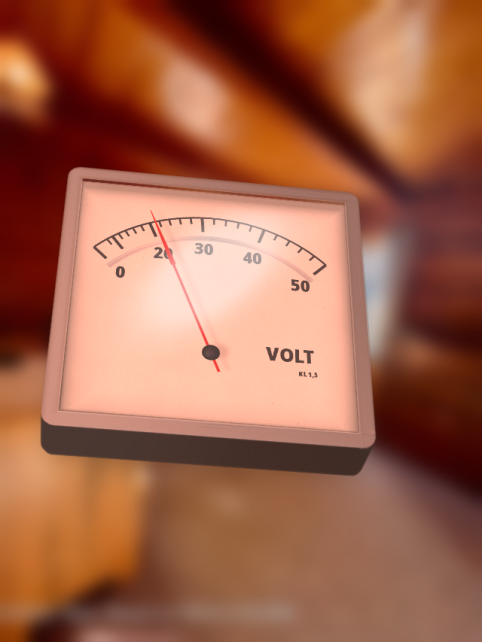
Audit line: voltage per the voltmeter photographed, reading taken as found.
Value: 21 V
